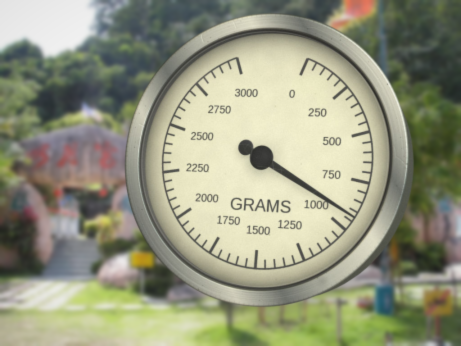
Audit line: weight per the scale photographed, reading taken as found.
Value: 925 g
